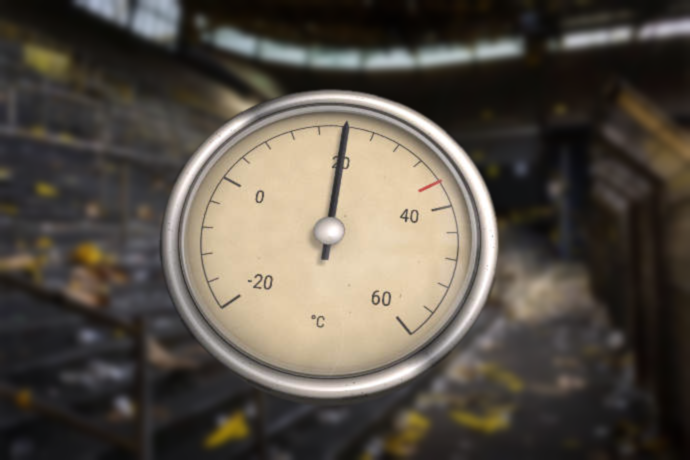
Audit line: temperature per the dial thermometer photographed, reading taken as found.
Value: 20 °C
